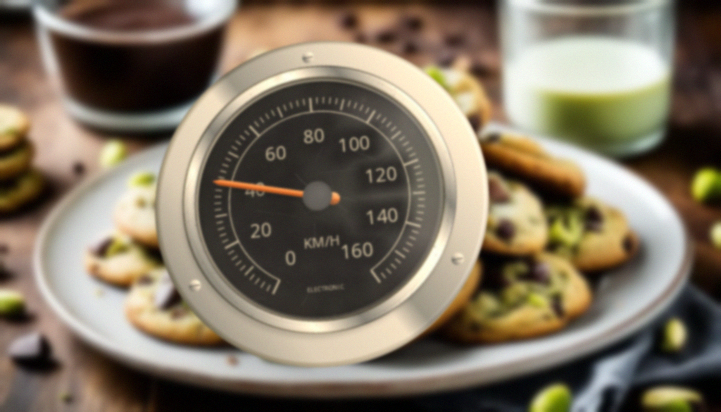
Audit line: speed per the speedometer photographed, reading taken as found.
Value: 40 km/h
